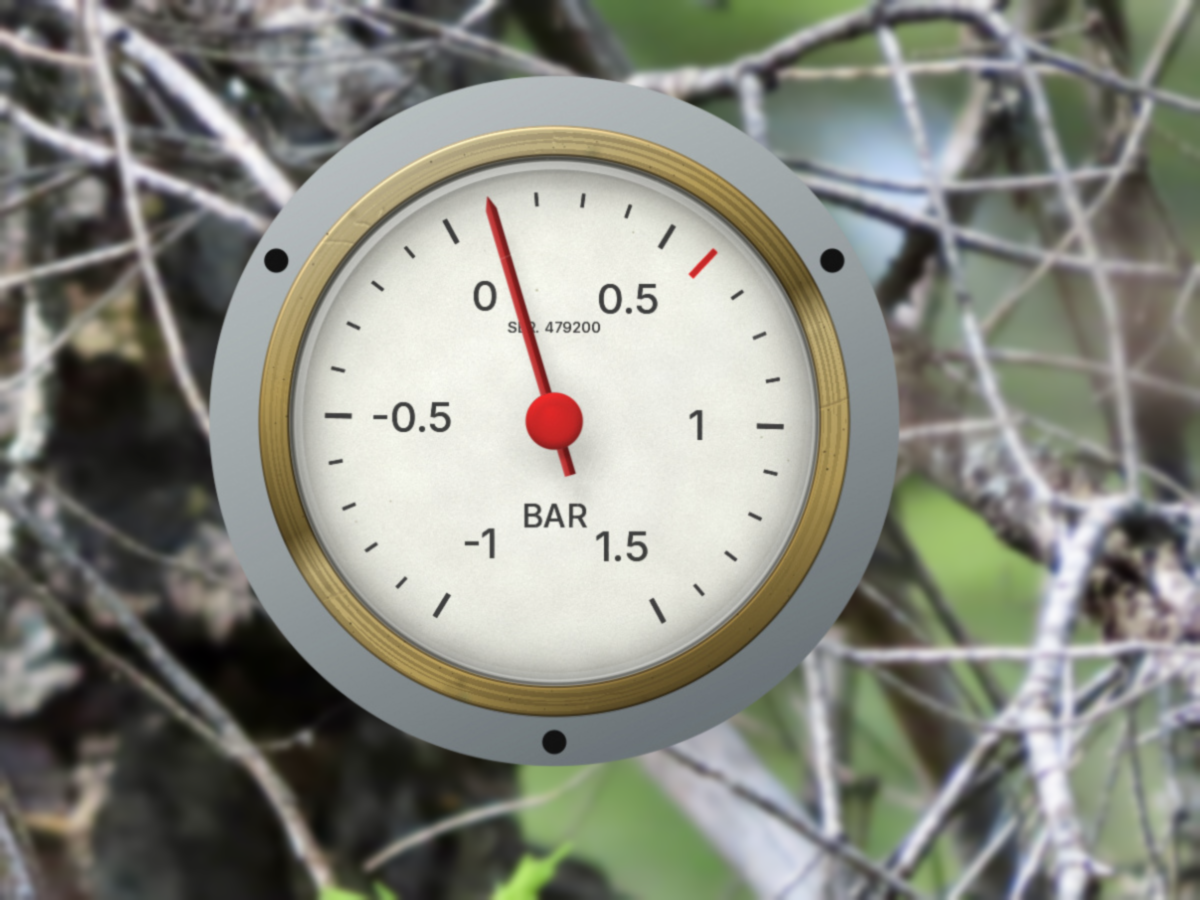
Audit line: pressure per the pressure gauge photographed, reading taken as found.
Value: 0.1 bar
